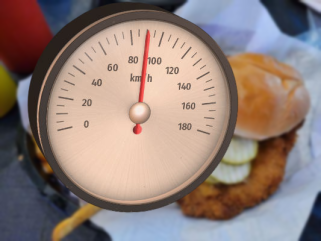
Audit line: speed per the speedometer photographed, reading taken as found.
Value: 90 km/h
